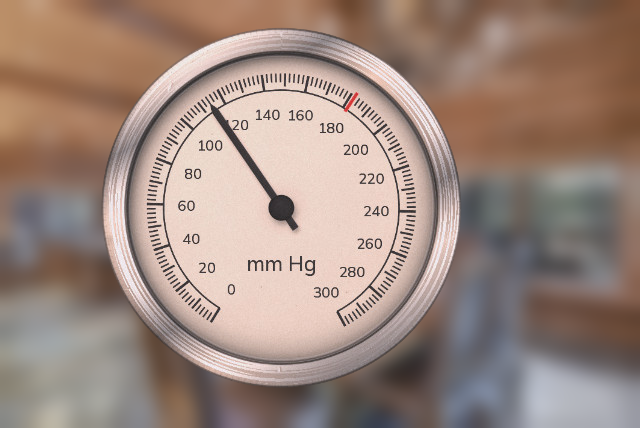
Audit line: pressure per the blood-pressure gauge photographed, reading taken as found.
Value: 114 mmHg
